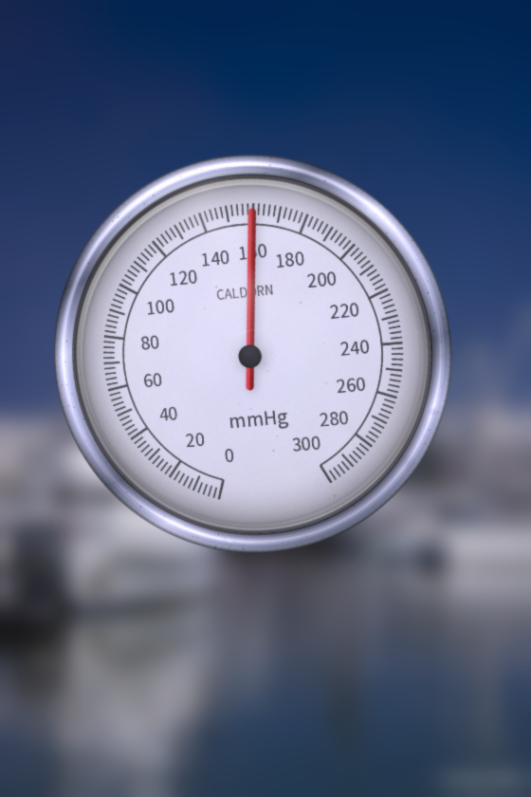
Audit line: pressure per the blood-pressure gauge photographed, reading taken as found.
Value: 160 mmHg
